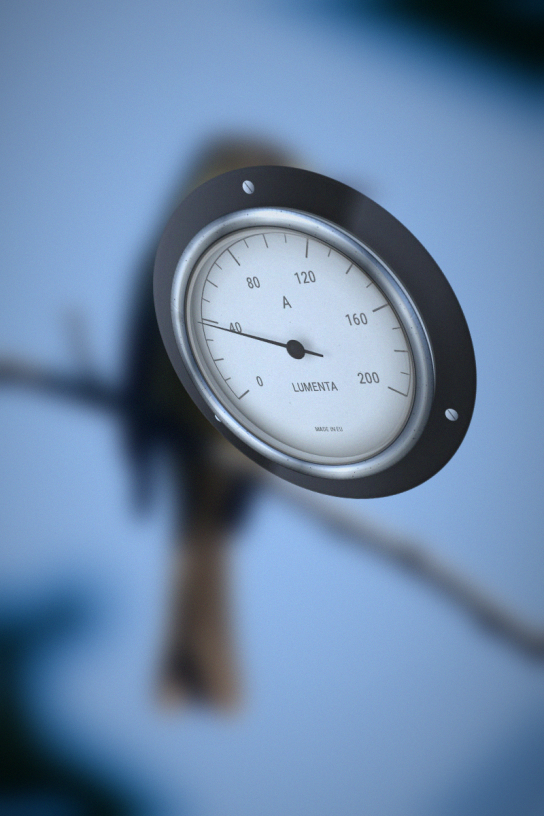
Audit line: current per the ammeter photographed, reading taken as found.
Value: 40 A
